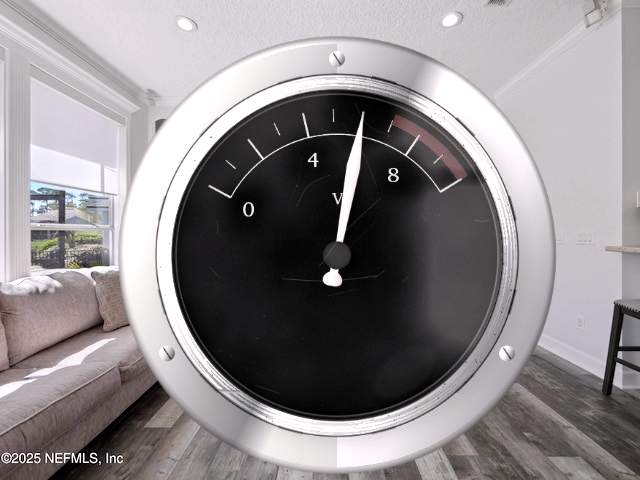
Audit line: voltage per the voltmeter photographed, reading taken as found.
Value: 6 V
